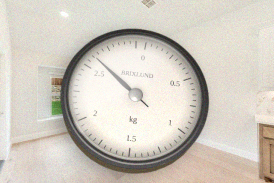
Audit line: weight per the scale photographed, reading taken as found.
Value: 2.6 kg
